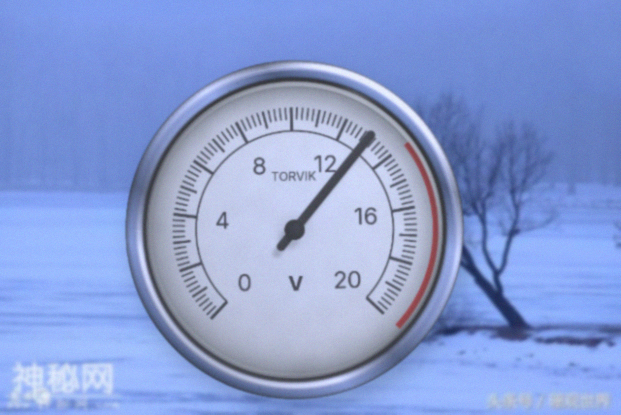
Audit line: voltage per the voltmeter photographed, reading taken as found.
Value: 13 V
